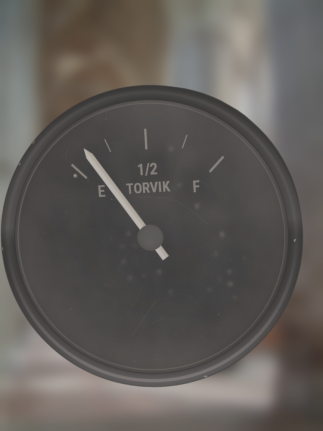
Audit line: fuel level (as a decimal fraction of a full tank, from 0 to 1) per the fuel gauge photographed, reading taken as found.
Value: 0.125
